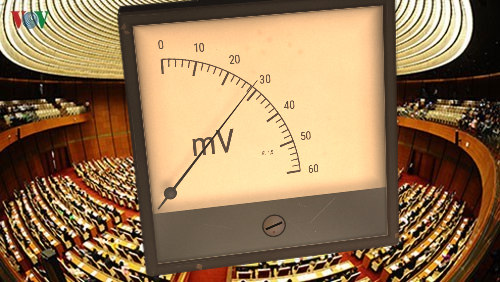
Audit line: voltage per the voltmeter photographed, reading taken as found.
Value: 28 mV
